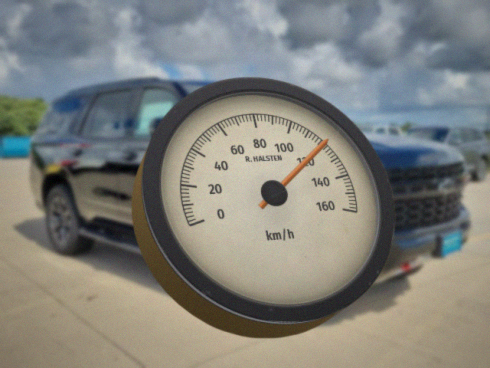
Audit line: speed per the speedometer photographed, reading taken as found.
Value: 120 km/h
